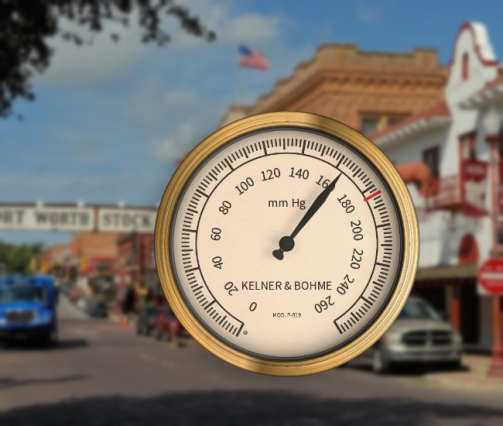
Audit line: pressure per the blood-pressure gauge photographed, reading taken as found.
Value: 164 mmHg
